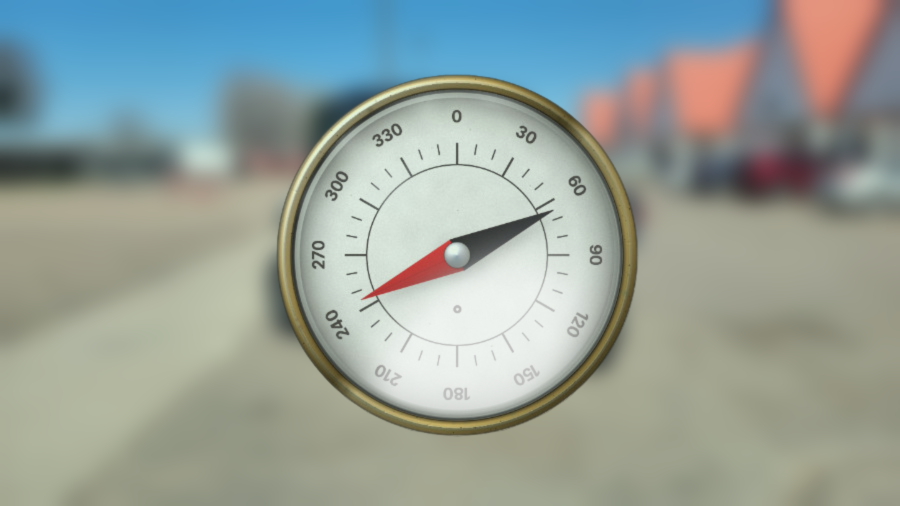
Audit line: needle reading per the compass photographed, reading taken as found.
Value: 245 °
